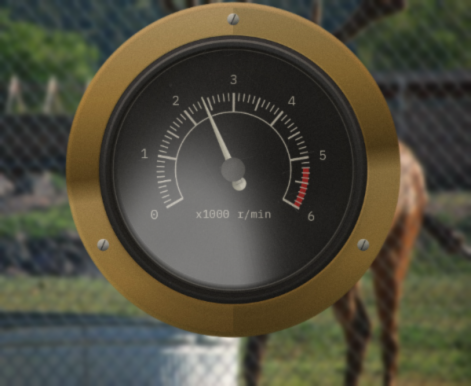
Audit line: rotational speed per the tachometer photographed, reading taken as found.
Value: 2400 rpm
